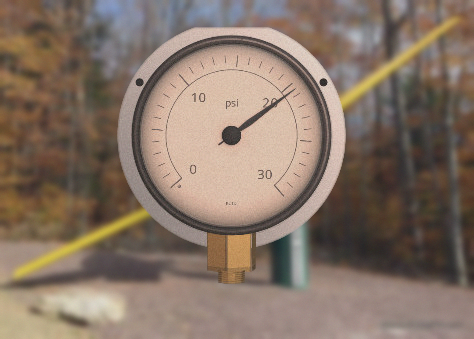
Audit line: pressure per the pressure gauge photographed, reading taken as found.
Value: 20.5 psi
